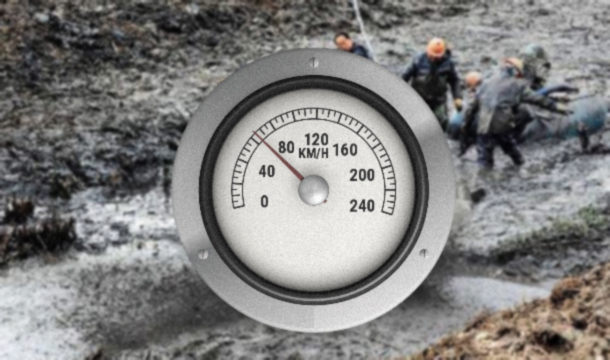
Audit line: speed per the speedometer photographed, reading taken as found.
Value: 65 km/h
